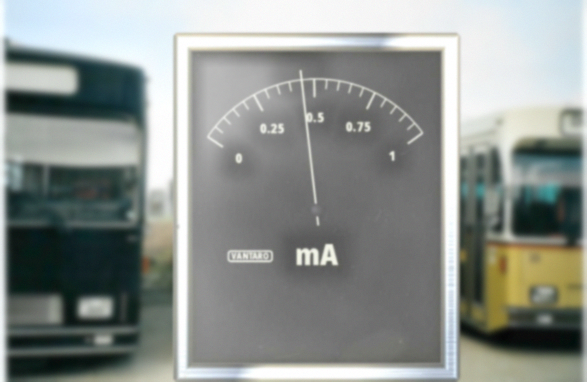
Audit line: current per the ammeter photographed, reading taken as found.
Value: 0.45 mA
